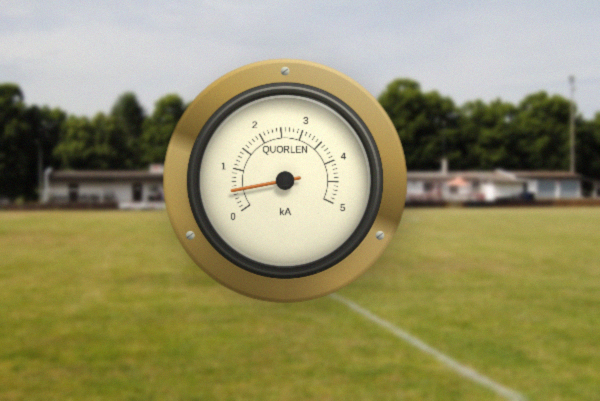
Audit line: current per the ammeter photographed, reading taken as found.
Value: 0.5 kA
